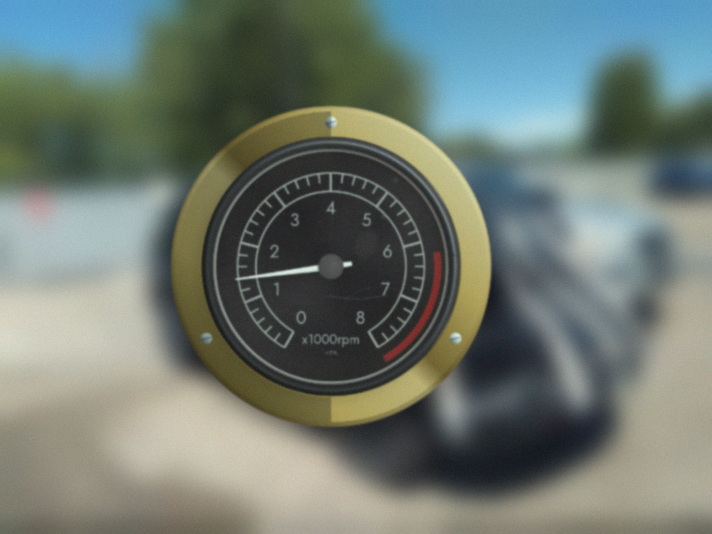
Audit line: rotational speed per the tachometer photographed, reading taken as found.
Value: 1400 rpm
